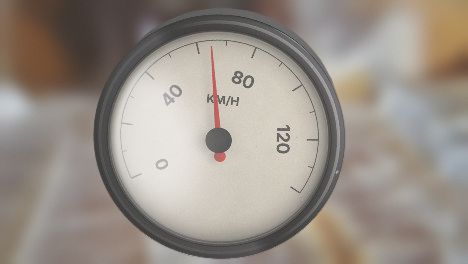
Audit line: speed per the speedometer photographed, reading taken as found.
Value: 65 km/h
